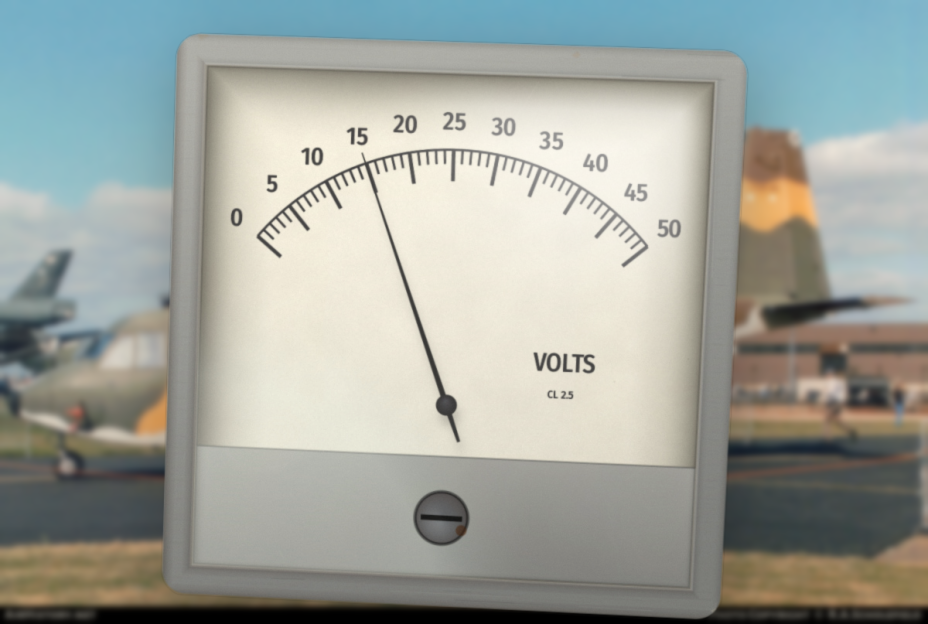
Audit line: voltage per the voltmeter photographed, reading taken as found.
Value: 15 V
